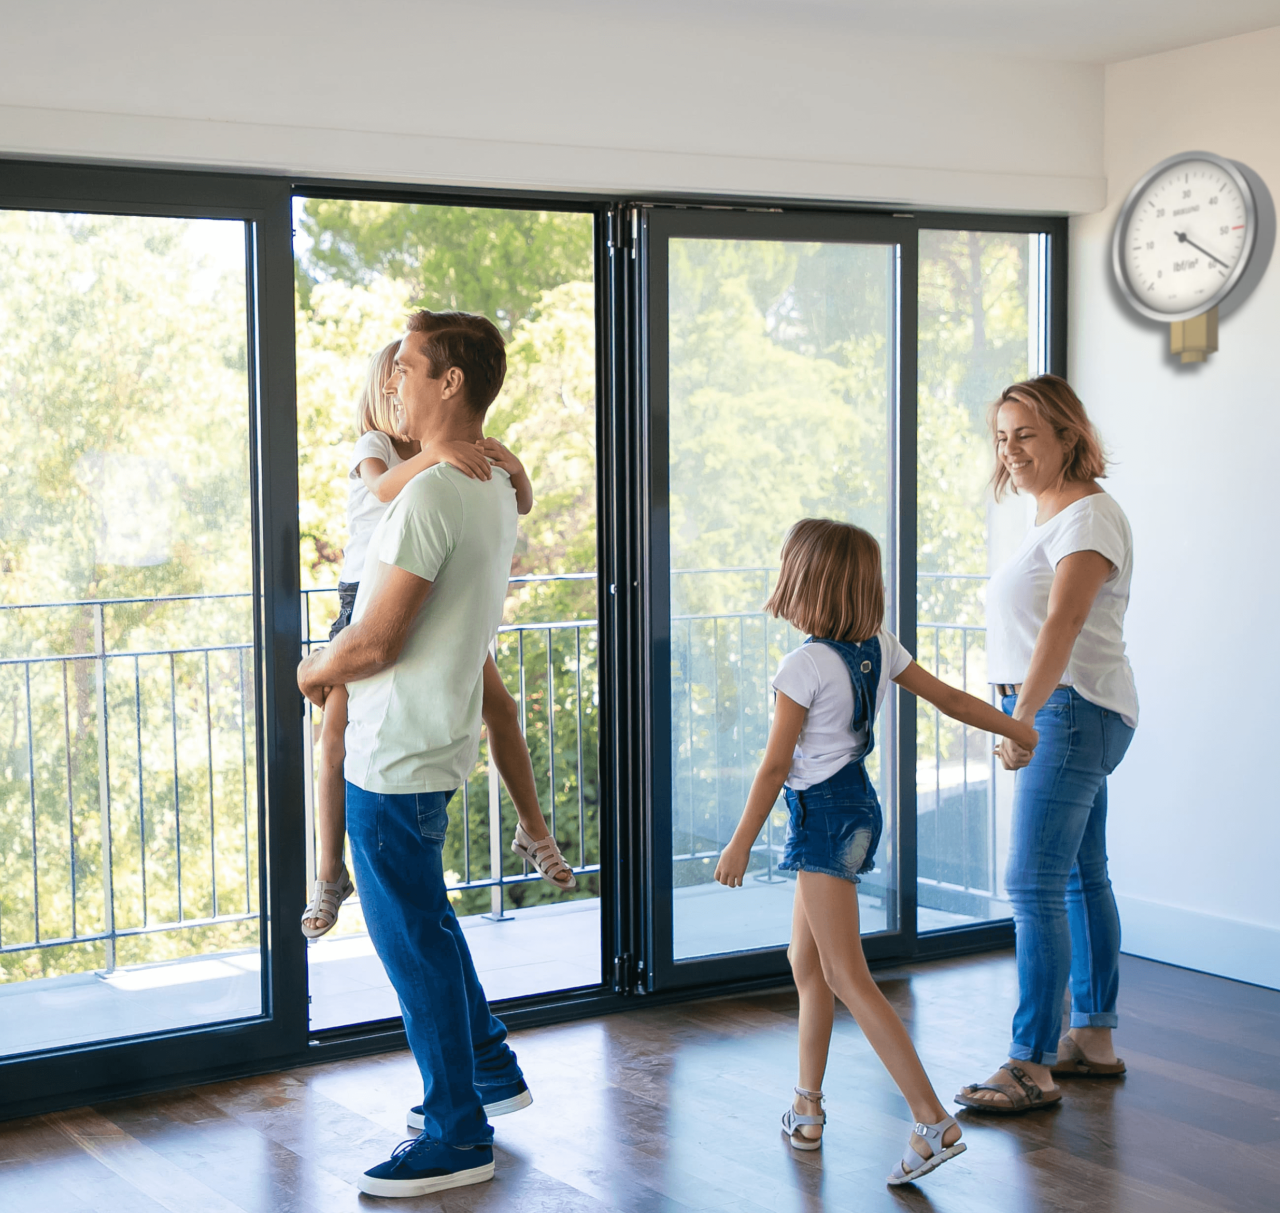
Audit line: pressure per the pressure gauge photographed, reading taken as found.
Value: 58 psi
